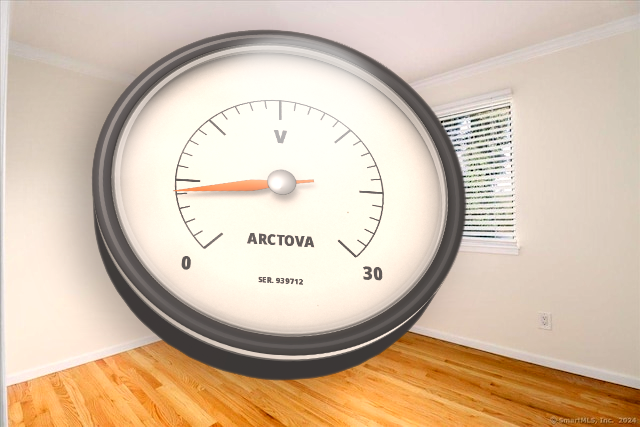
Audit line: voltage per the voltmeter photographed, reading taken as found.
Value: 4 V
